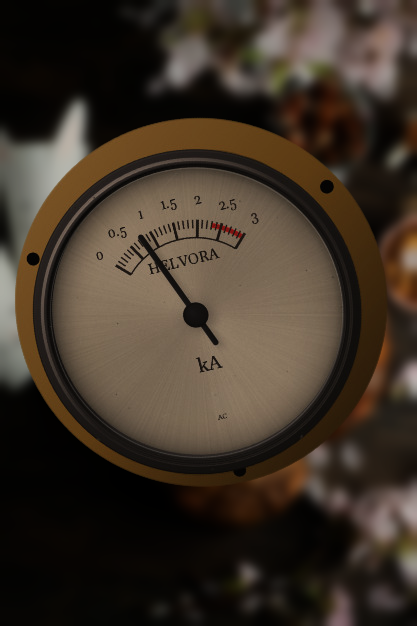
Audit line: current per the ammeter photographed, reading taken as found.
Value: 0.8 kA
